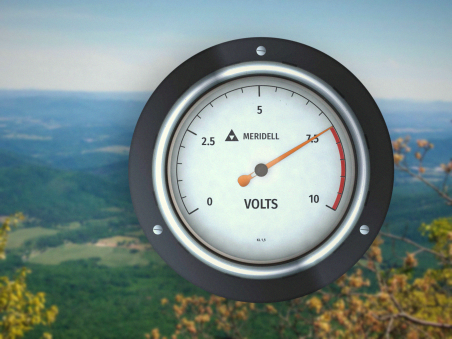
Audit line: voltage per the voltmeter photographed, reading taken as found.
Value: 7.5 V
